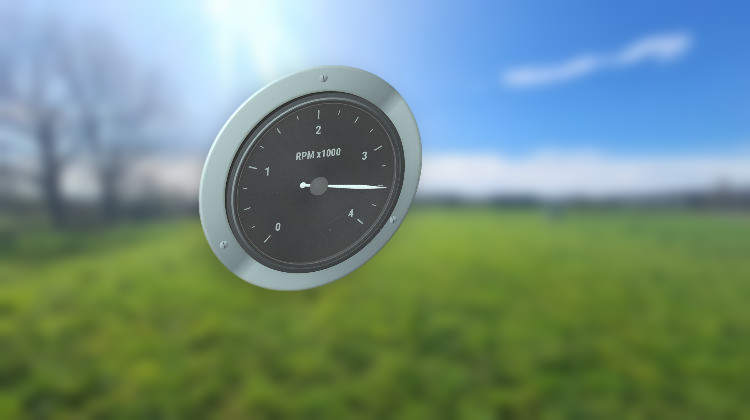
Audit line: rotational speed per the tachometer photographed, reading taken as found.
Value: 3500 rpm
